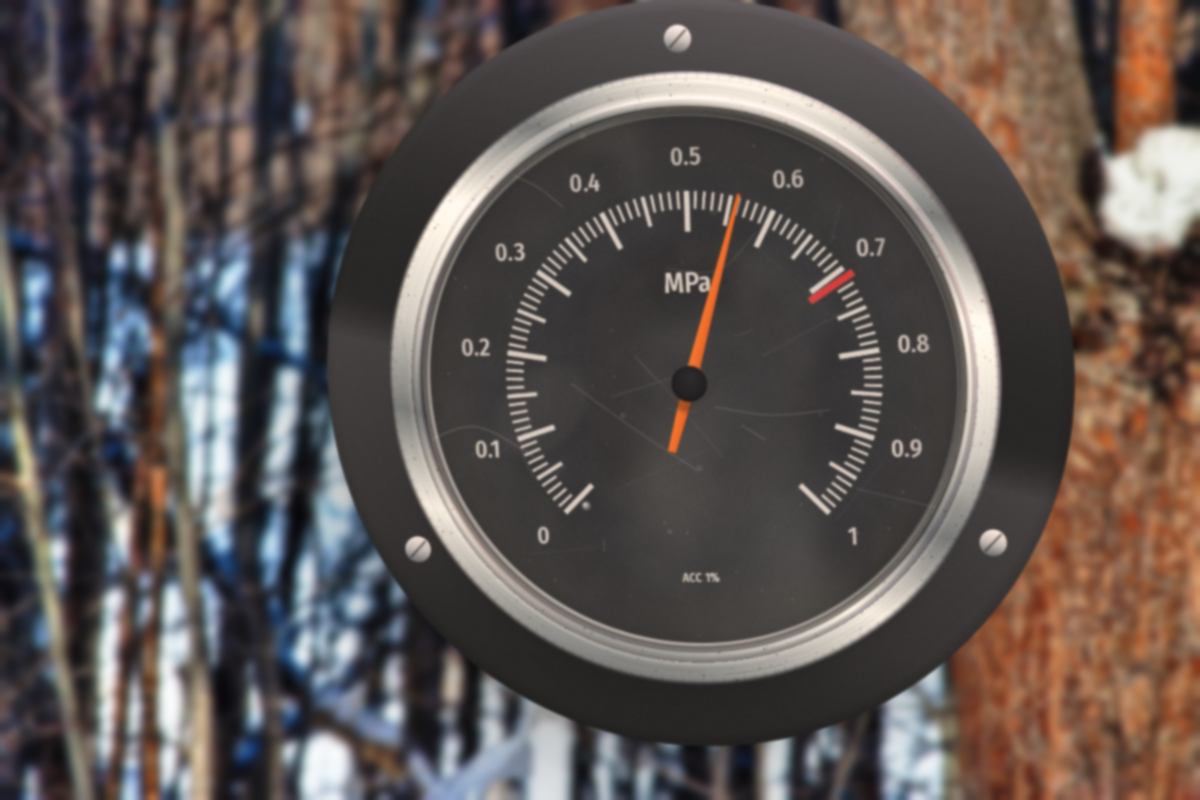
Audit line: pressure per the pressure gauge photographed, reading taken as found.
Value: 0.56 MPa
